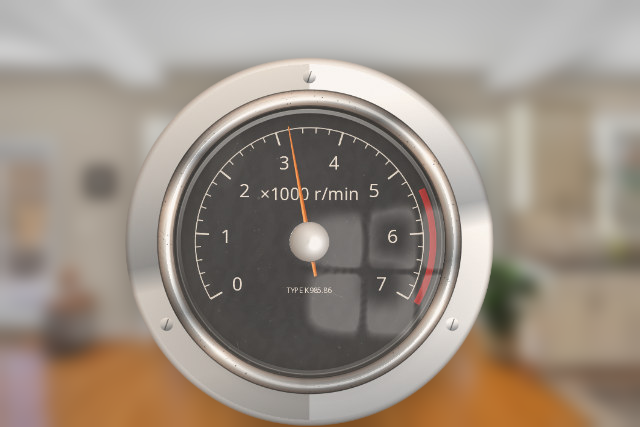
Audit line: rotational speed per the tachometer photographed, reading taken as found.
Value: 3200 rpm
